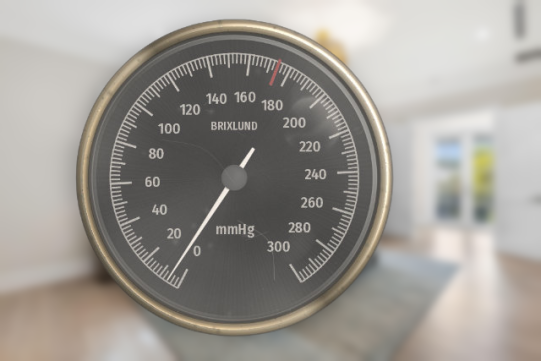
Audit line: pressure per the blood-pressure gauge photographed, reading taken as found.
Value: 6 mmHg
